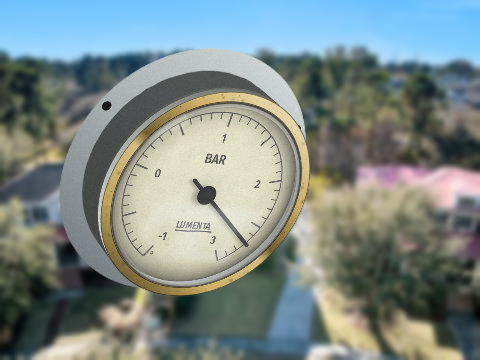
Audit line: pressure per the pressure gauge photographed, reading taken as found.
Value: 2.7 bar
